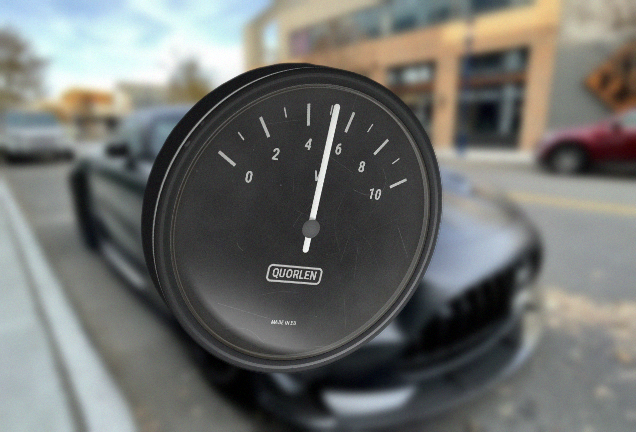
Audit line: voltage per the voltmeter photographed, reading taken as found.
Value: 5 V
